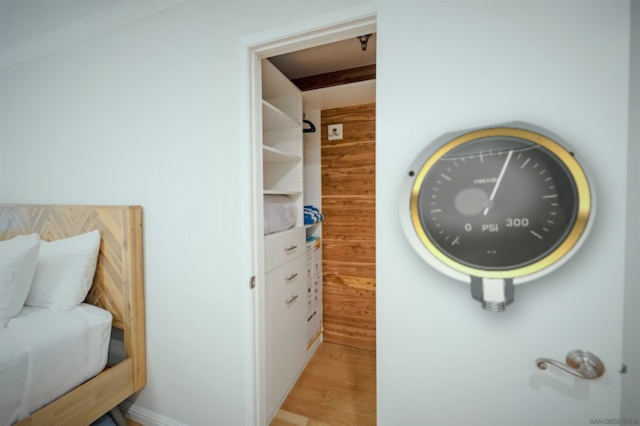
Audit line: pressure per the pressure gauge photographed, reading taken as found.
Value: 180 psi
